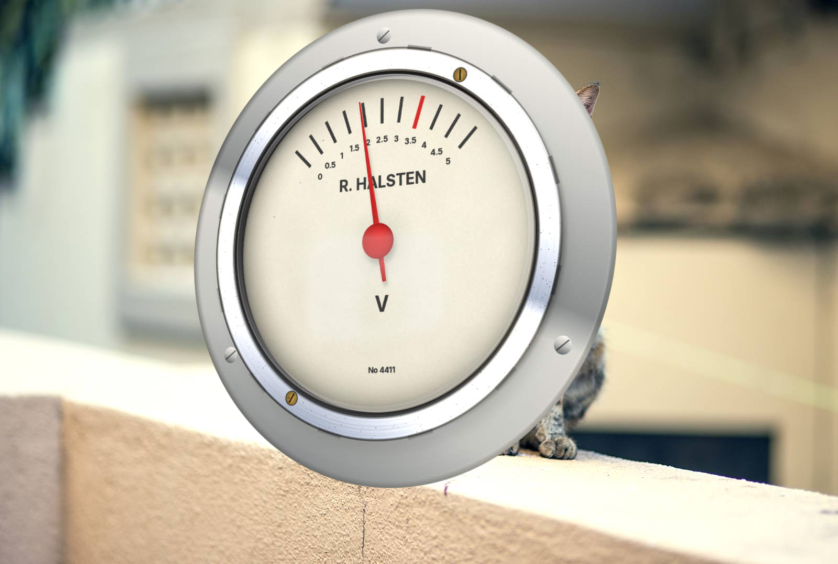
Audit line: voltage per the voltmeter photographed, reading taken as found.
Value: 2 V
